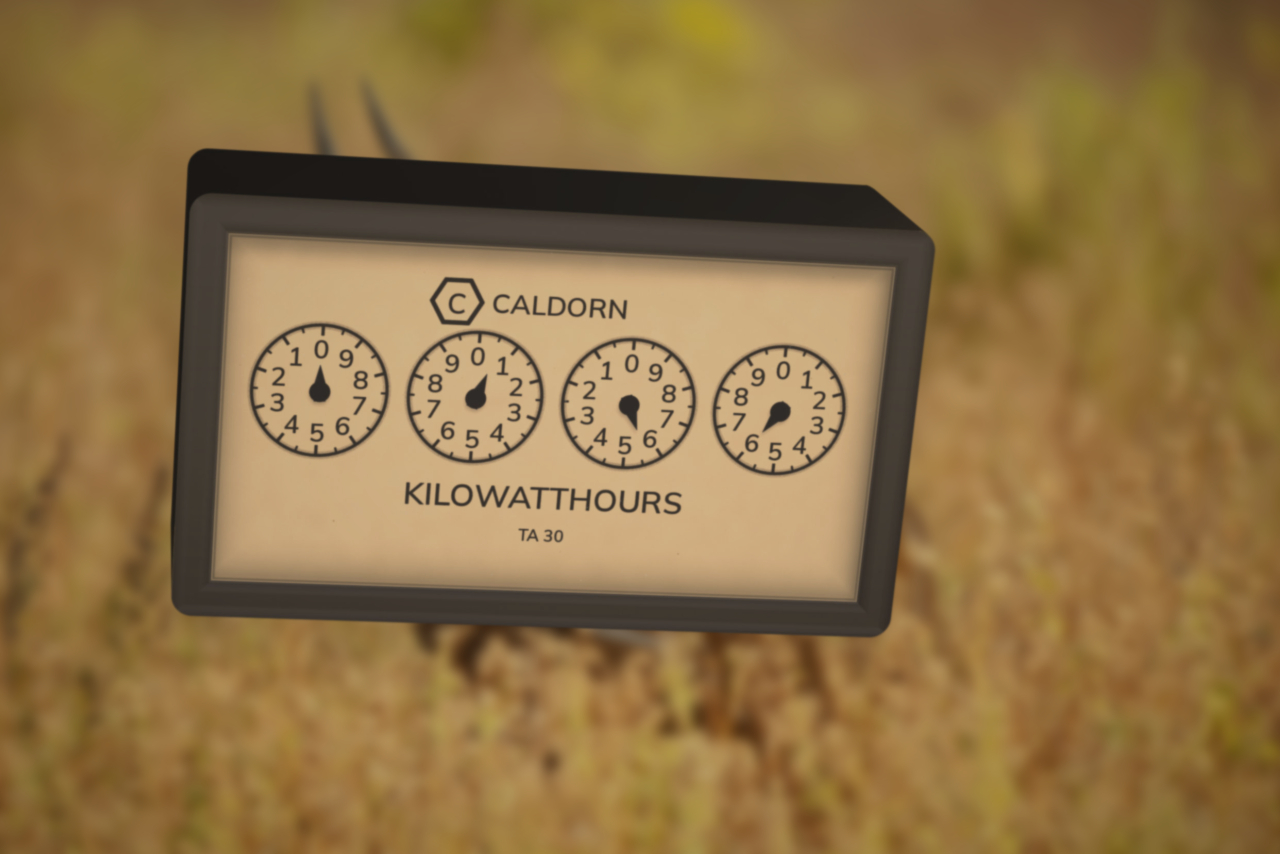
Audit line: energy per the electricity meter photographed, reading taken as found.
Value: 56 kWh
